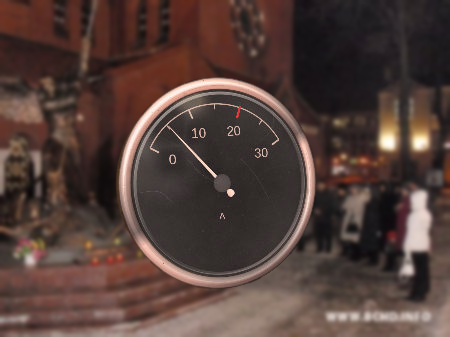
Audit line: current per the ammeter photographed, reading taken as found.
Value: 5 A
